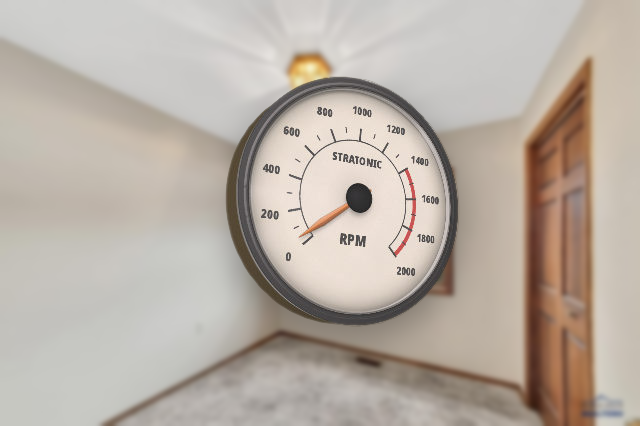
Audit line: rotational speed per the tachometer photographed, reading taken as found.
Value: 50 rpm
